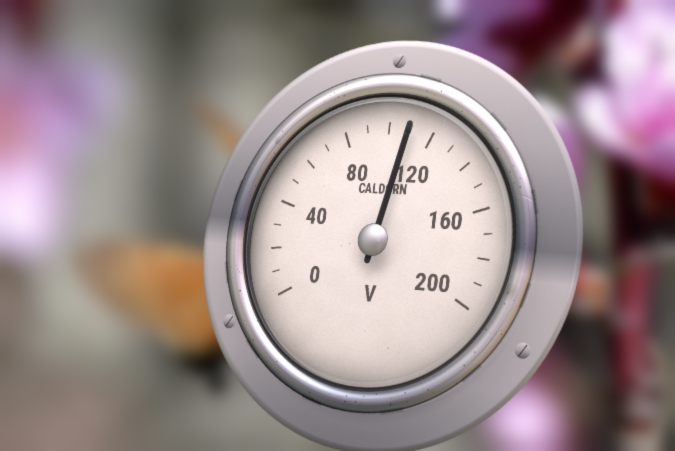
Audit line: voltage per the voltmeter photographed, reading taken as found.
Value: 110 V
